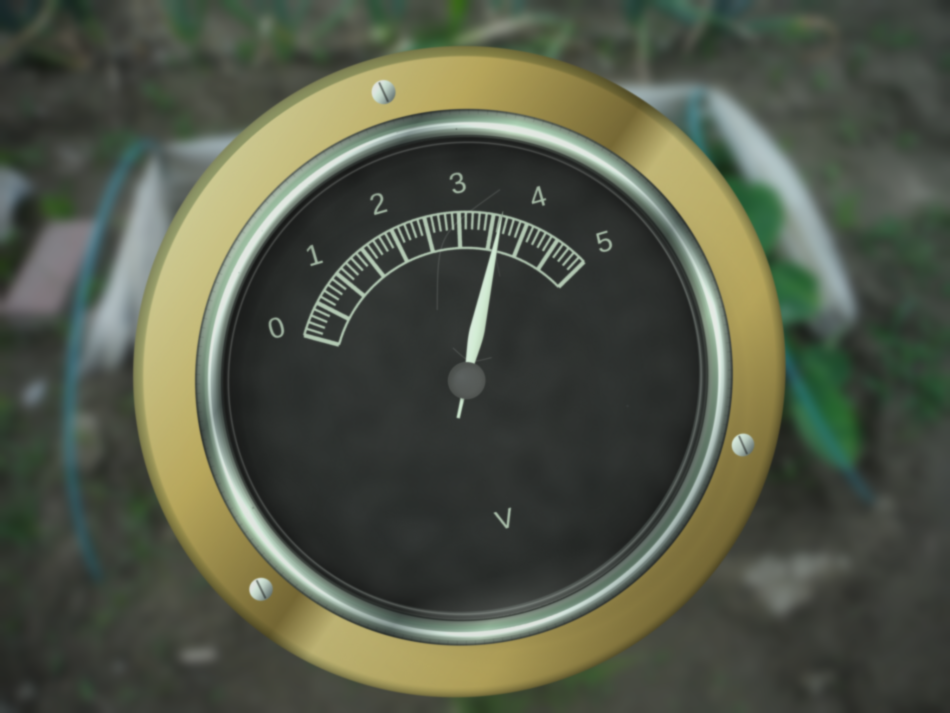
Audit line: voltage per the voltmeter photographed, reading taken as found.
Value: 3.6 V
